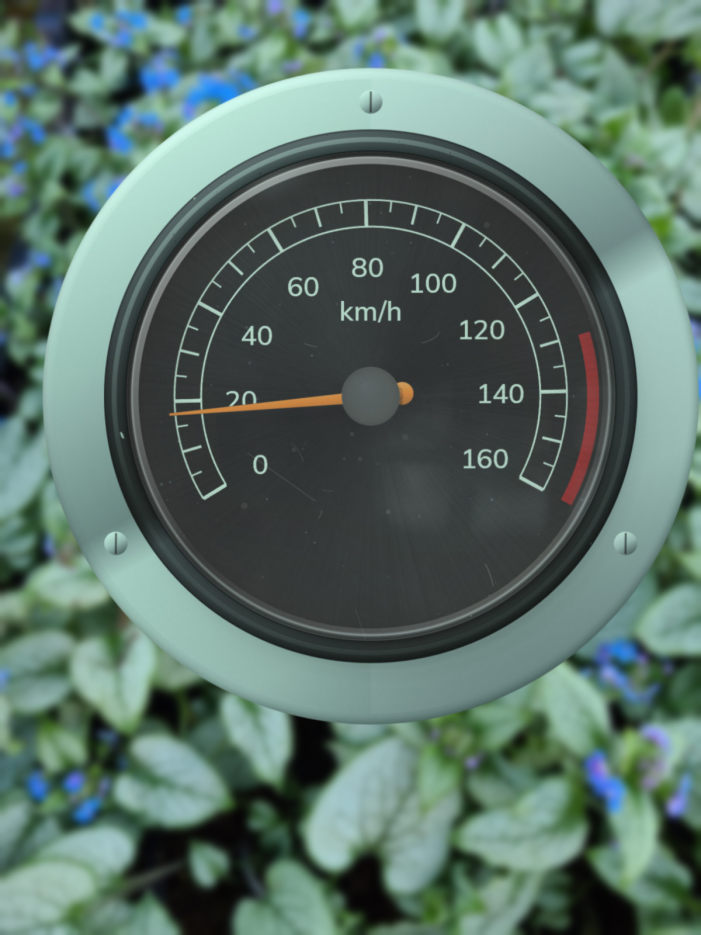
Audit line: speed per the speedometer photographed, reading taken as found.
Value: 17.5 km/h
